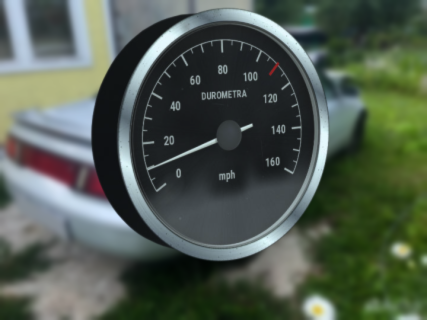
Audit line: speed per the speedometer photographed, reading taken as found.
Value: 10 mph
